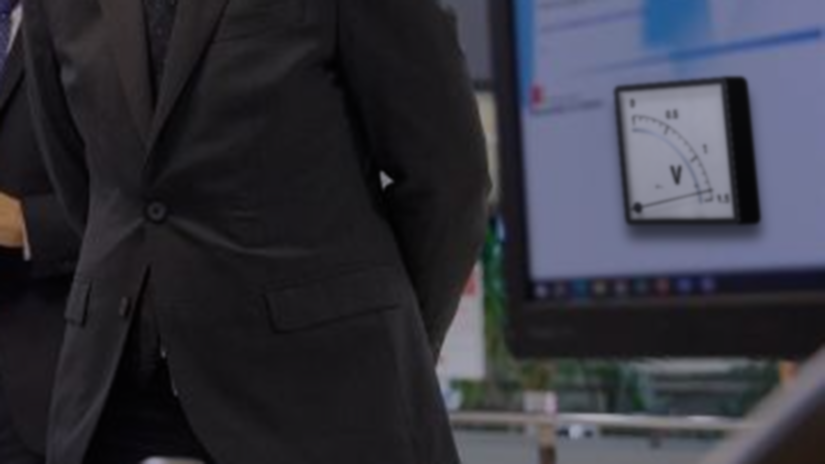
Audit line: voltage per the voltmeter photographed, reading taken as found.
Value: 1.4 V
